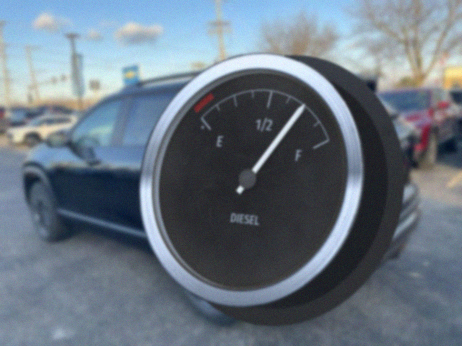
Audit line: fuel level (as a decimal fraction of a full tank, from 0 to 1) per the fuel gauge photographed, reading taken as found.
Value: 0.75
